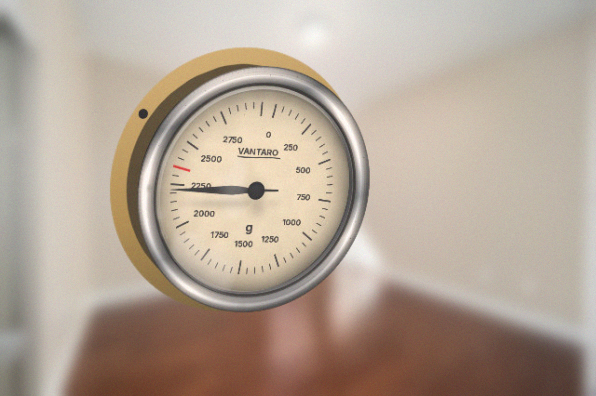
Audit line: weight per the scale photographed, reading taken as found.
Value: 2225 g
